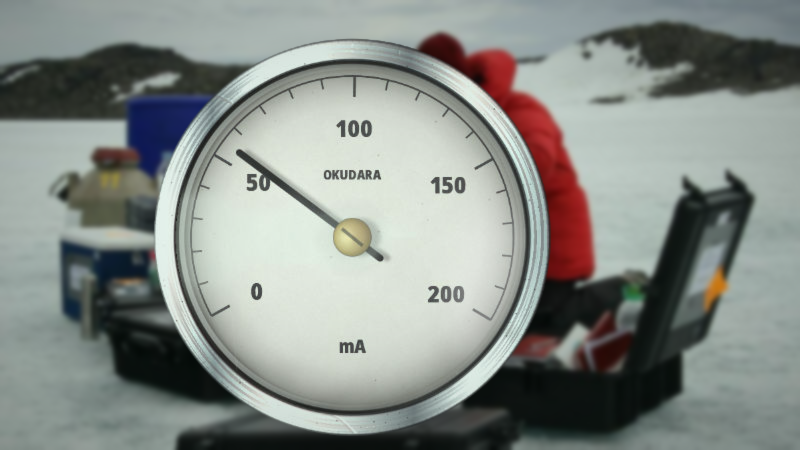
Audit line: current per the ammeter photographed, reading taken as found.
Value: 55 mA
